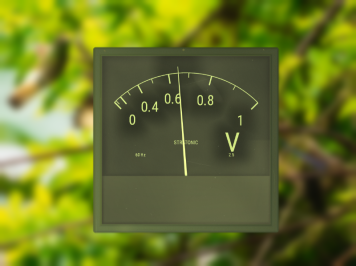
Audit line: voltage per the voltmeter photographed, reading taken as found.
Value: 0.65 V
